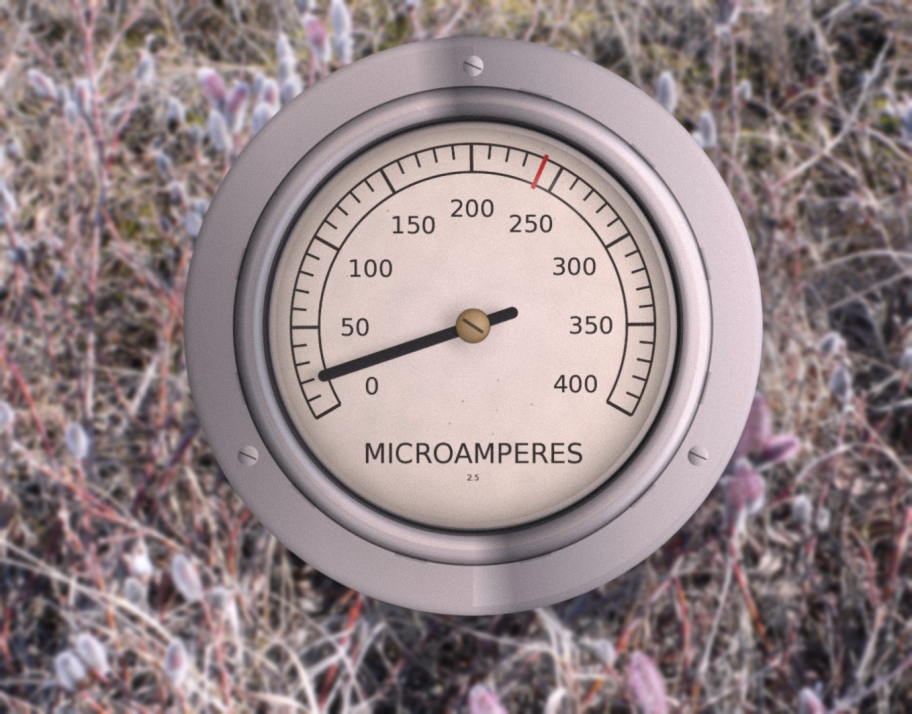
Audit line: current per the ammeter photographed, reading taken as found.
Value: 20 µA
